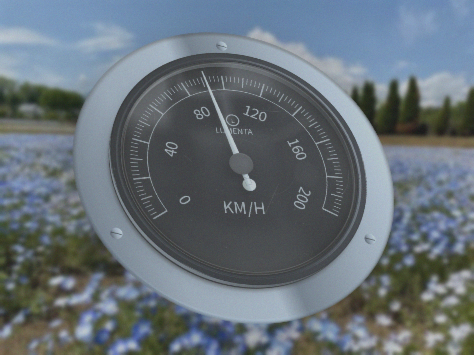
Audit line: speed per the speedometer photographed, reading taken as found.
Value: 90 km/h
